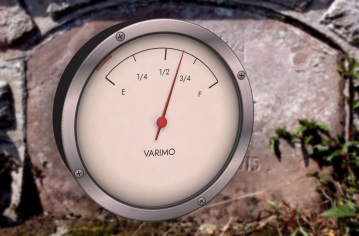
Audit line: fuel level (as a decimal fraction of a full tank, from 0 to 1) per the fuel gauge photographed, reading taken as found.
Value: 0.625
